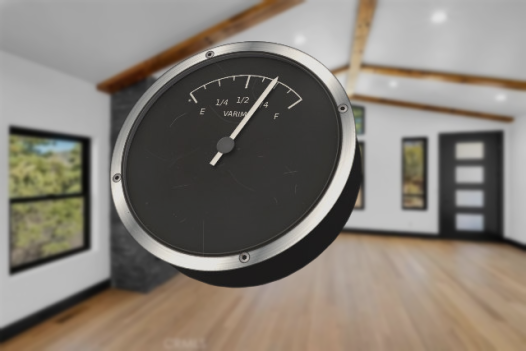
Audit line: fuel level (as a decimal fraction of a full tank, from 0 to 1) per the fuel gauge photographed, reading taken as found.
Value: 0.75
